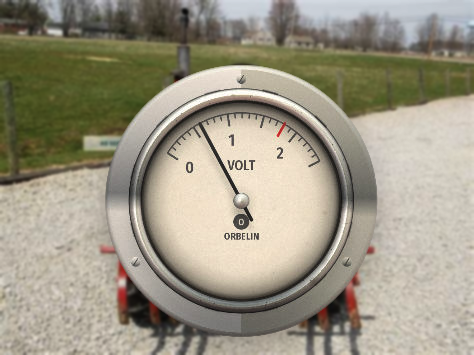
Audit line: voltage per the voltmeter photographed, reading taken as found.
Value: 0.6 V
